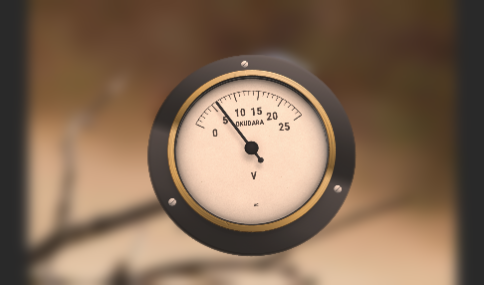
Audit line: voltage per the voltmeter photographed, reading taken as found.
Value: 6 V
